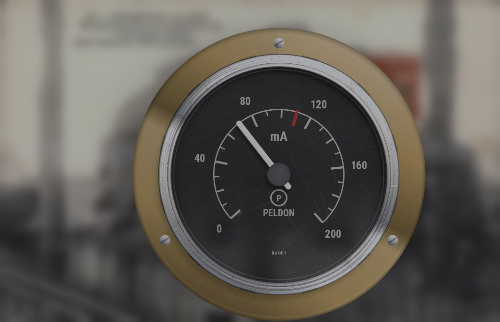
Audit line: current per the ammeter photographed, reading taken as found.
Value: 70 mA
